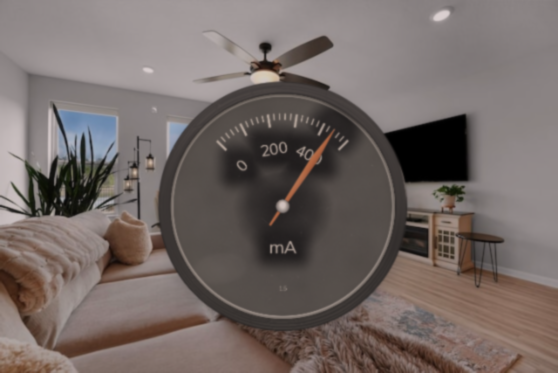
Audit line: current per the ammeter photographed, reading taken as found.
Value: 440 mA
